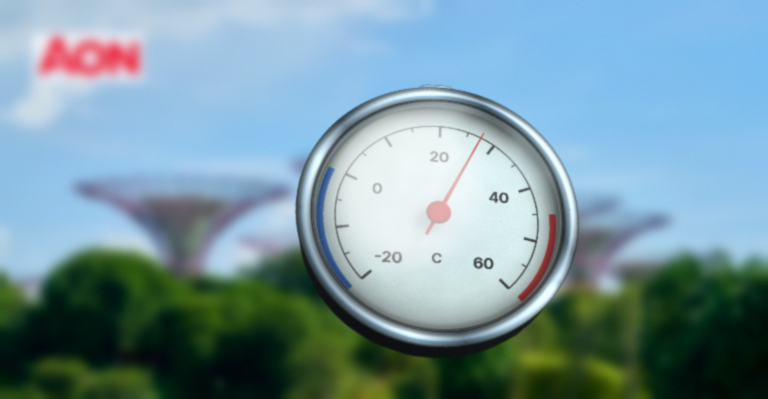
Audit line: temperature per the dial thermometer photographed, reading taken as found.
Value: 27.5 °C
